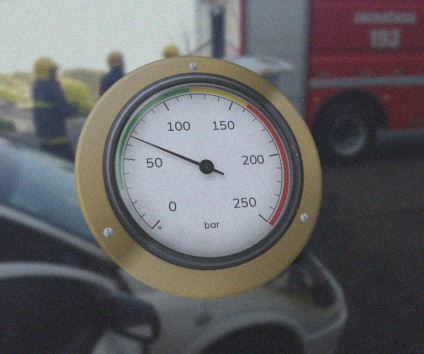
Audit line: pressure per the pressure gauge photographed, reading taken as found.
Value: 65 bar
